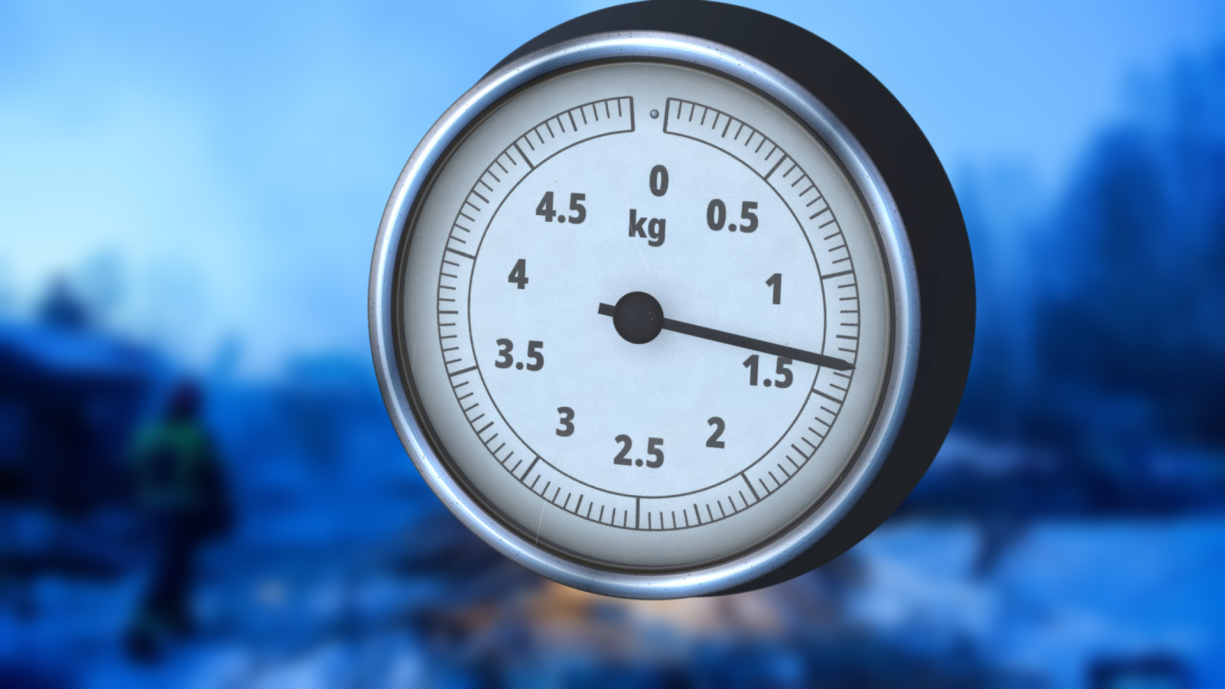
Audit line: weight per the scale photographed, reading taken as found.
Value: 1.35 kg
